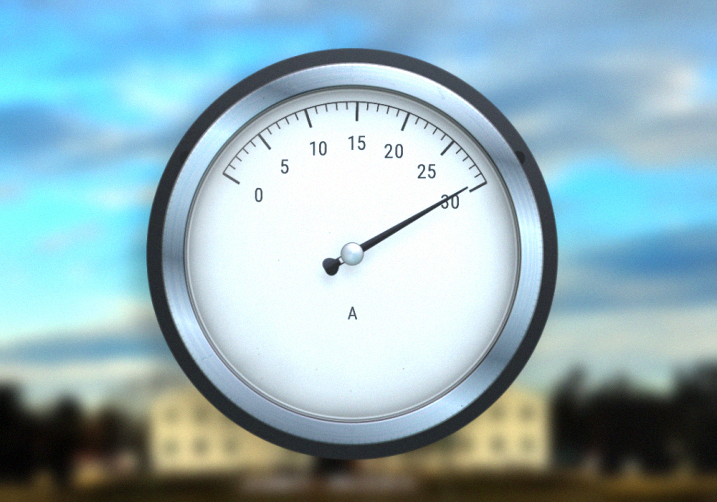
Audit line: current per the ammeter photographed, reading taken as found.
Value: 29.5 A
